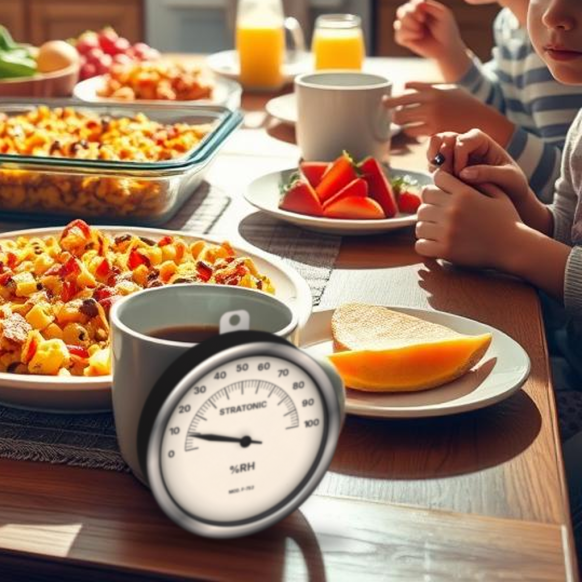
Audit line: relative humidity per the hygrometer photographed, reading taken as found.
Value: 10 %
